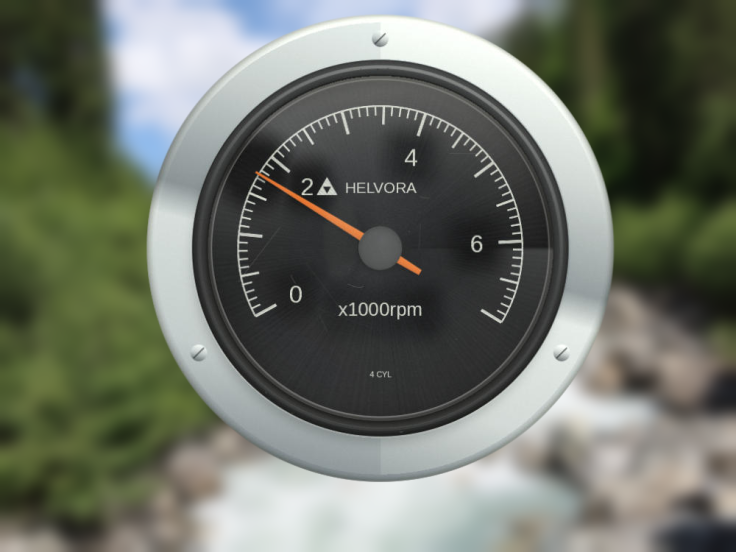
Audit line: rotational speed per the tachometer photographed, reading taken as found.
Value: 1750 rpm
